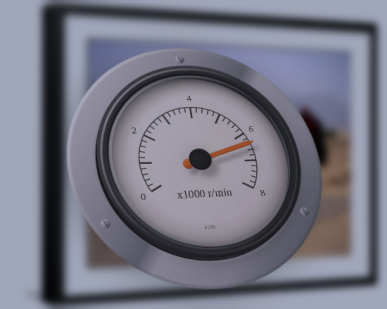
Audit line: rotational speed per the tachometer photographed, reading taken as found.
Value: 6400 rpm
